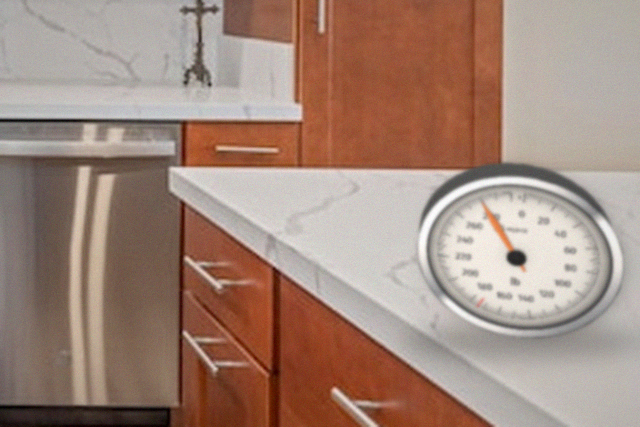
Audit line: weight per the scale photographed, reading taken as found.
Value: 280 lb
